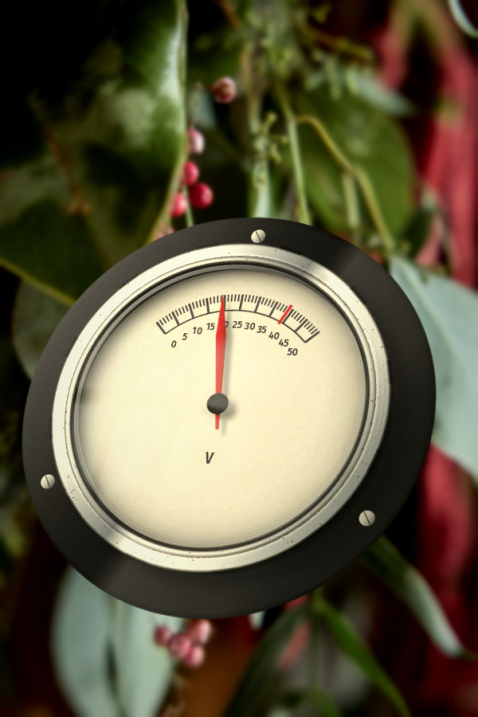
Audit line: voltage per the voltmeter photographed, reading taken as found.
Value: 20 V
